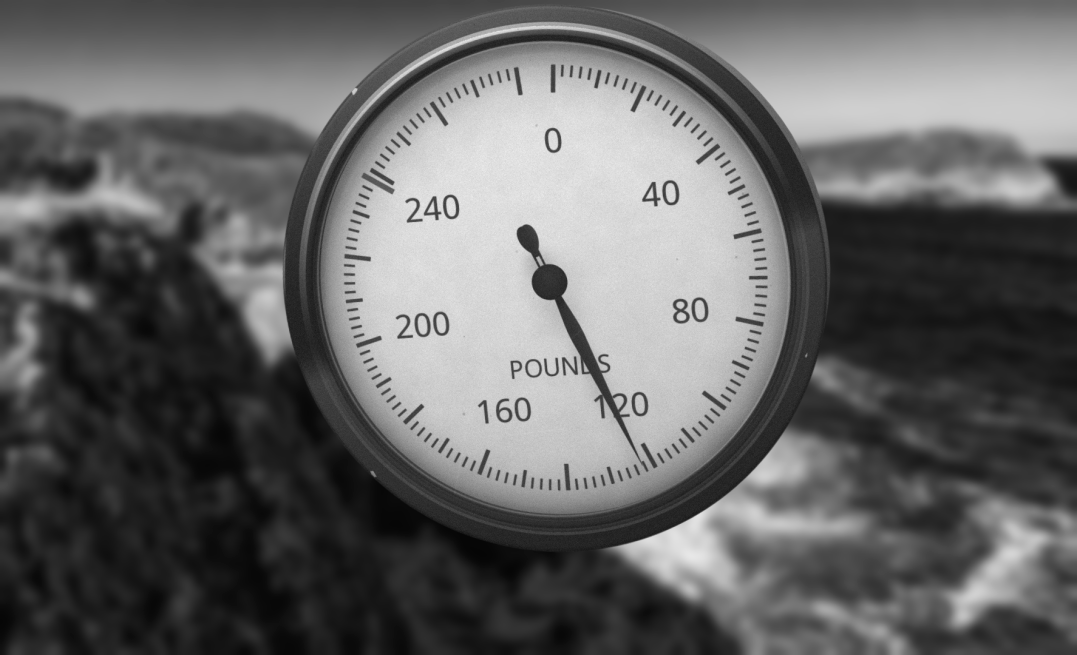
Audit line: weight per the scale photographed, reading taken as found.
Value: 122 lb
